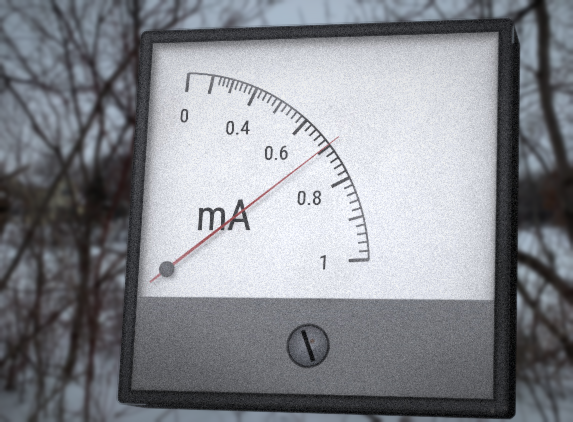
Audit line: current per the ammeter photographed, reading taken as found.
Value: 0.7 mA
